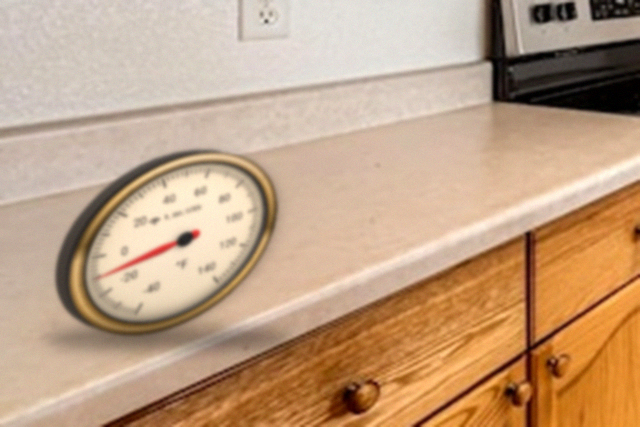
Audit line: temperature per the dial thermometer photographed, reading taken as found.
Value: -10 °F
